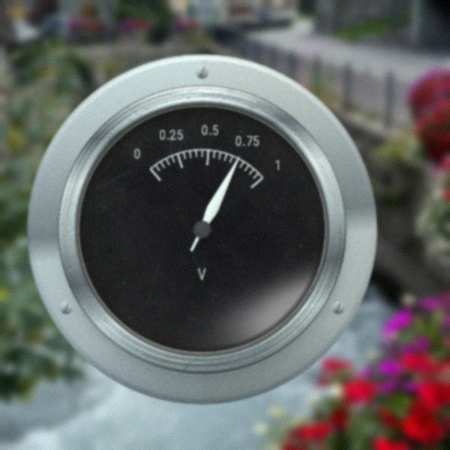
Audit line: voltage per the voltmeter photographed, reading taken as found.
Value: 0.75 V
